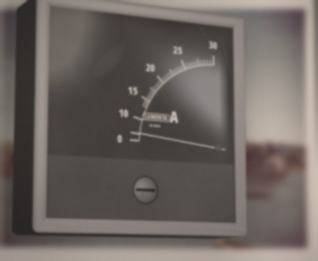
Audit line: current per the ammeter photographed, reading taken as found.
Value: 5 A
